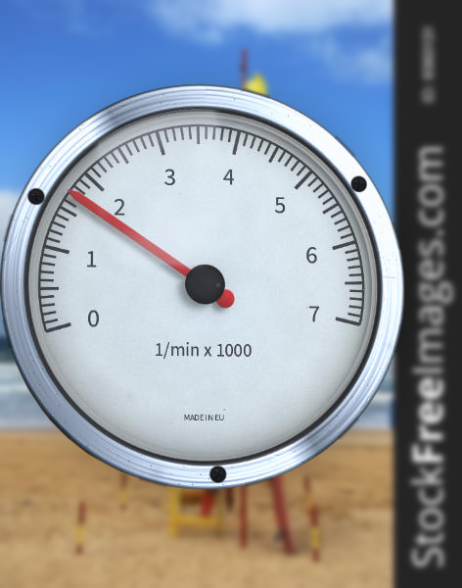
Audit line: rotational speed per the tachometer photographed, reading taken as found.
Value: 1700 rpm
